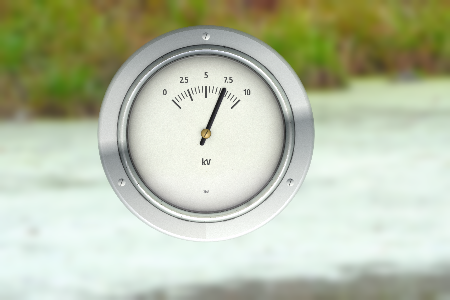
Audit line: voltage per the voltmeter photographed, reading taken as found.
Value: 7.5 kV
